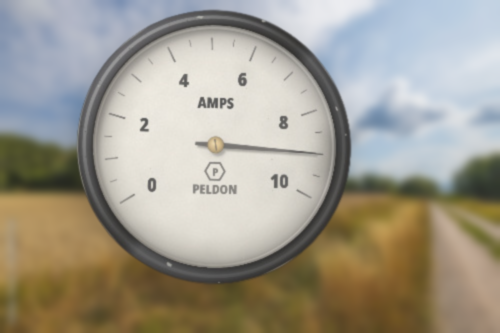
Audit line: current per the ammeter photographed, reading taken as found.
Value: 9 A
